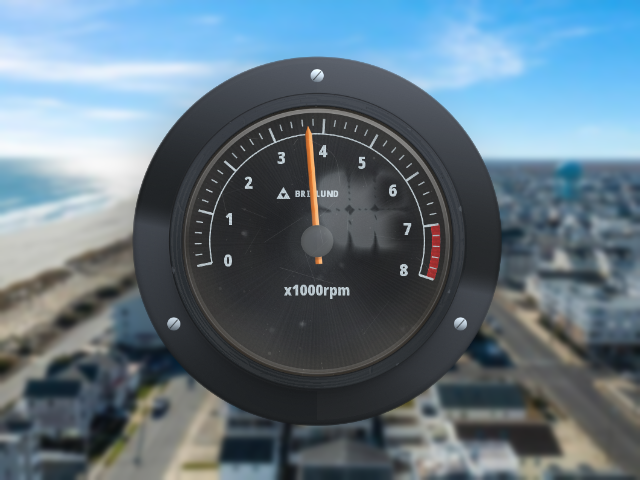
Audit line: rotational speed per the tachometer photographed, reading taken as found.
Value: 3700 rpm
